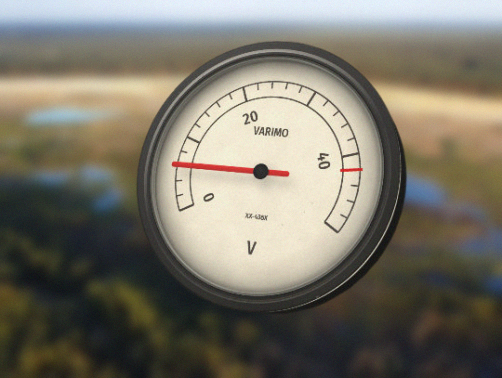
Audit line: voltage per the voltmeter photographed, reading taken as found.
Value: 6 V
